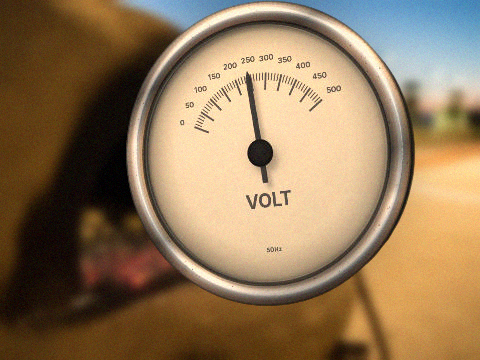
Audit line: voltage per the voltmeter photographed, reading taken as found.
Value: 250 V
